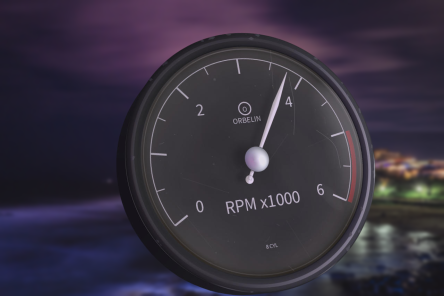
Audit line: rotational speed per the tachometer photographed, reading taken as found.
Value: 3750 rpm
